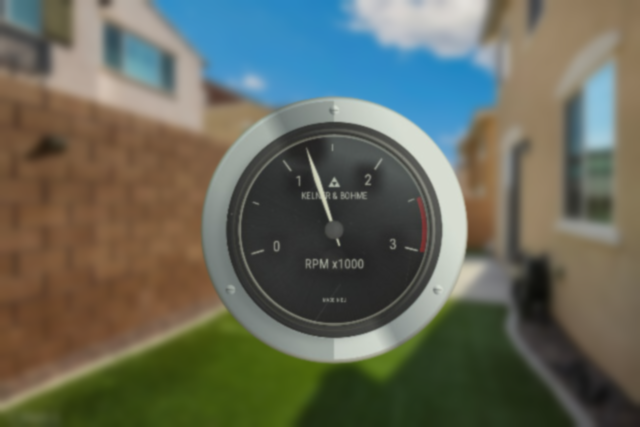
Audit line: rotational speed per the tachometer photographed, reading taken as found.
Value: 1250 rpm
